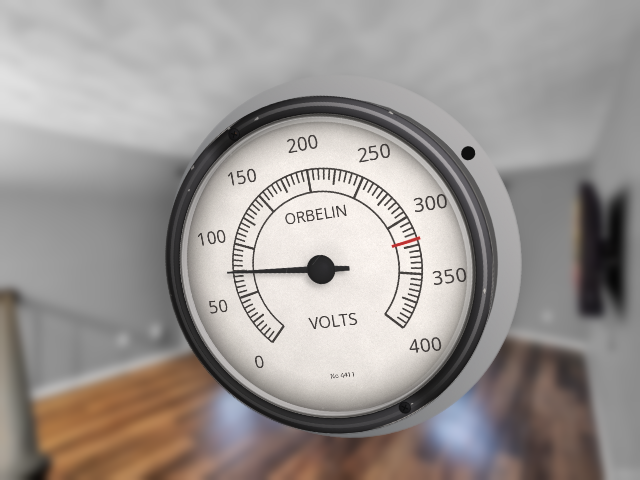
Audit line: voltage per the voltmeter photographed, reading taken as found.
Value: 75 V
